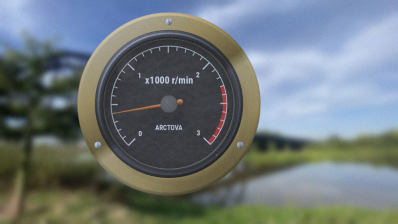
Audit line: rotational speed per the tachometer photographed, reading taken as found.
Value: 400 rpm
